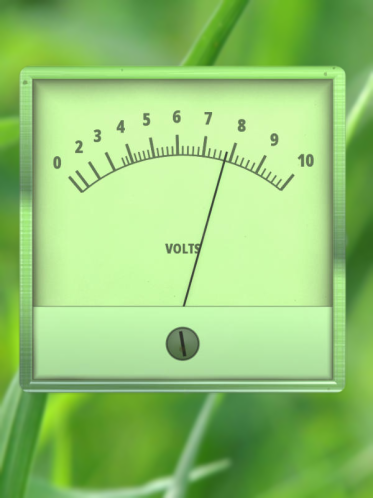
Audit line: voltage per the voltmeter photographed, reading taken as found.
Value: 7.8 V
